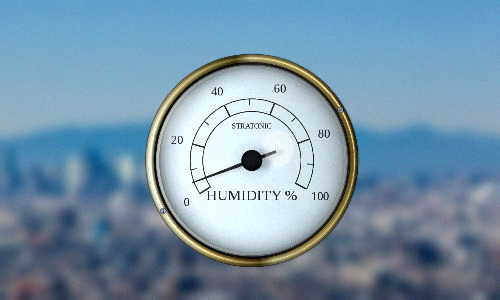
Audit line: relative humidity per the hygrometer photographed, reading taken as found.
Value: 5 %
